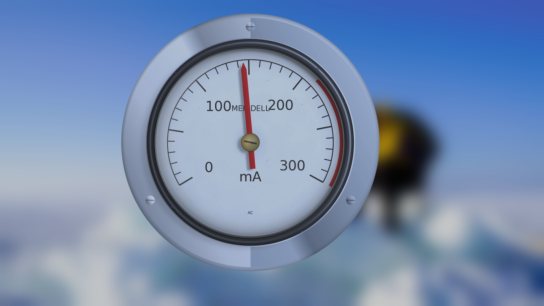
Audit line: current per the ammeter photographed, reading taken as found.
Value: 145 mA
